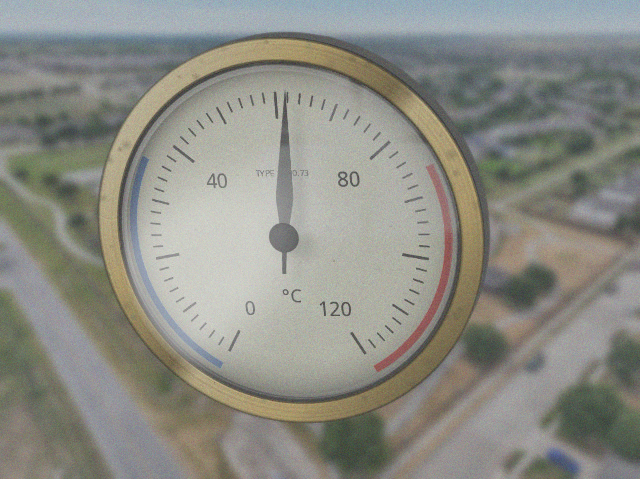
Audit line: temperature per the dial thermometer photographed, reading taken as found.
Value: 62 °C
